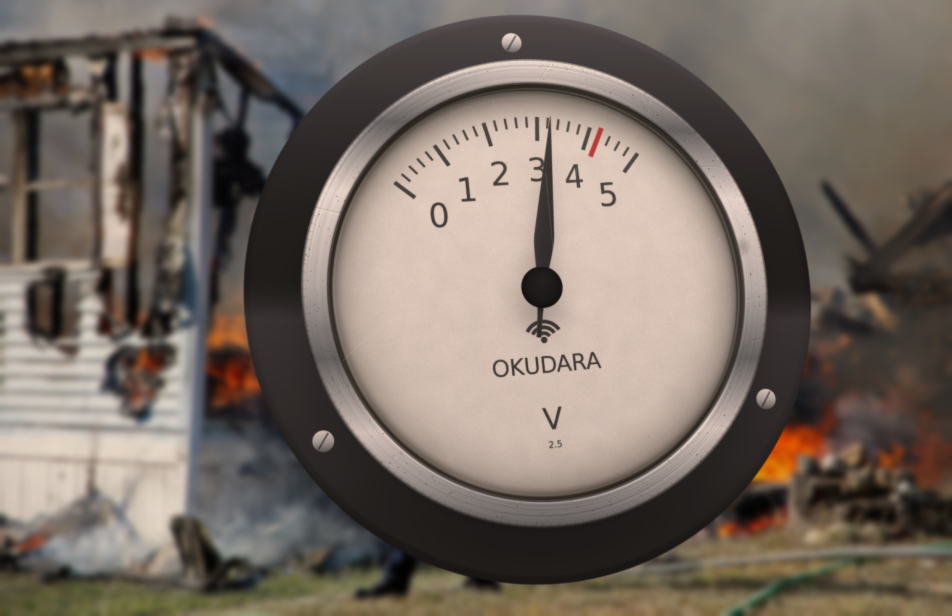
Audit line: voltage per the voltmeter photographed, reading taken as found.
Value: 3.2 V
